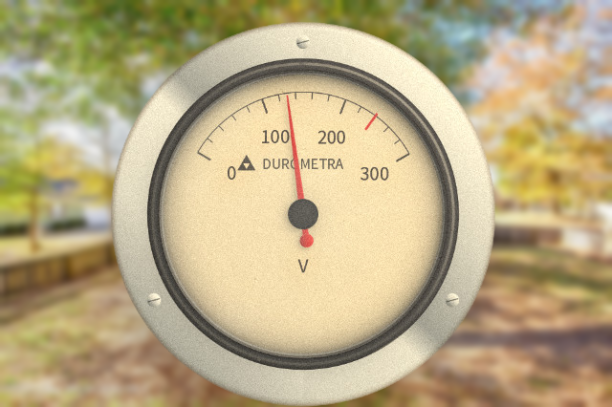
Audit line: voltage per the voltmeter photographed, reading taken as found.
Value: 130 V
